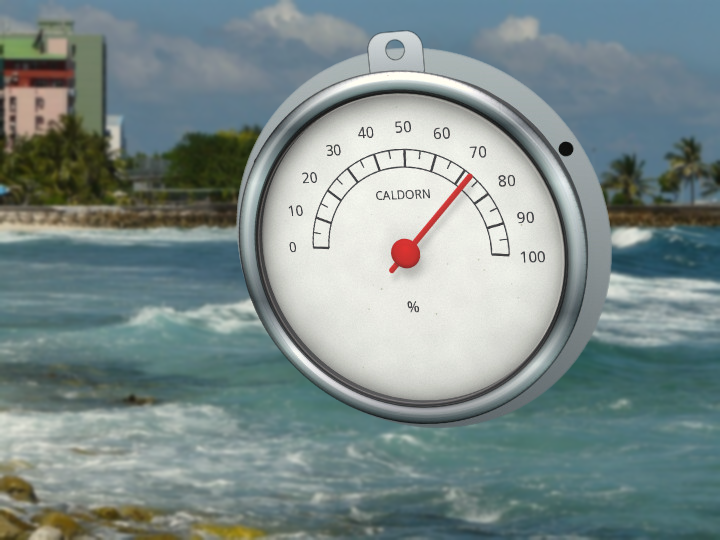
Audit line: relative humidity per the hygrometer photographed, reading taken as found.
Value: 72.5 %
